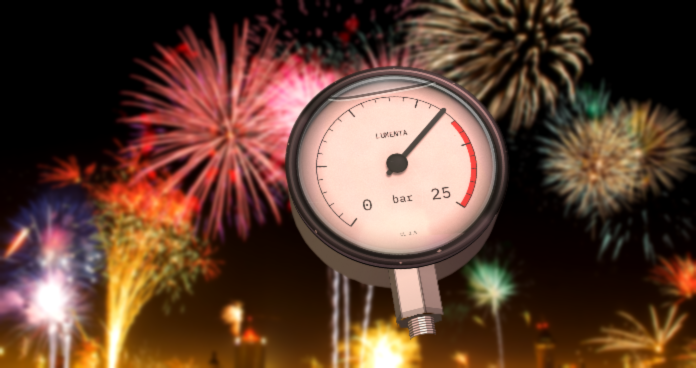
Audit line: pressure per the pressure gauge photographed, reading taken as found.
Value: 17 bar
